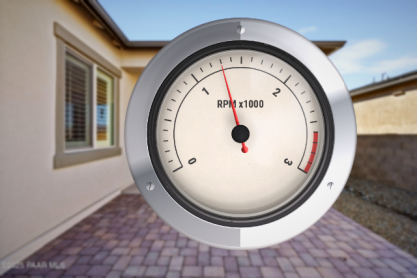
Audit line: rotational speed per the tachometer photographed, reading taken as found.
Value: 1300 rpm
